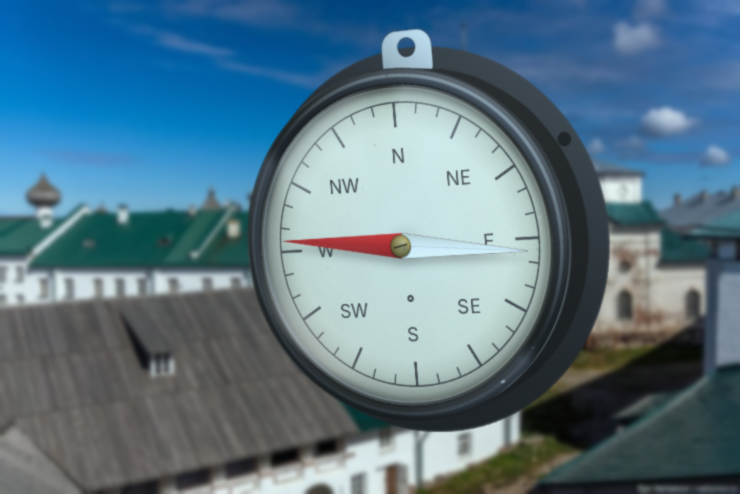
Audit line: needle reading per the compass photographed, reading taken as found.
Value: 275 °
